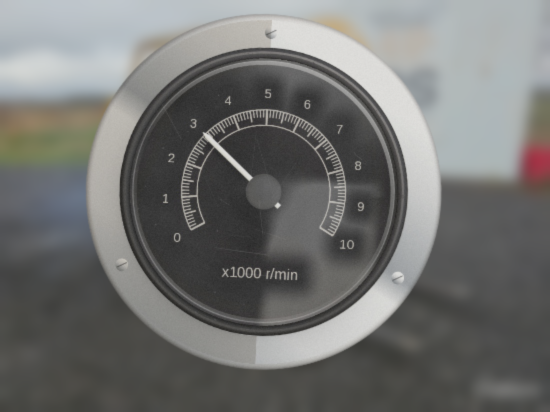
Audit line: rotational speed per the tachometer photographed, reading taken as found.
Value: 3000 rpm
